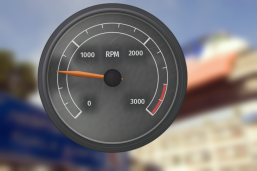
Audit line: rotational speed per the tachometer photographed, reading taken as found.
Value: 600 rpm
